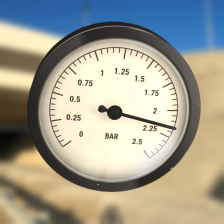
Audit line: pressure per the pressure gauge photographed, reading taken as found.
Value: 2.15 bar
